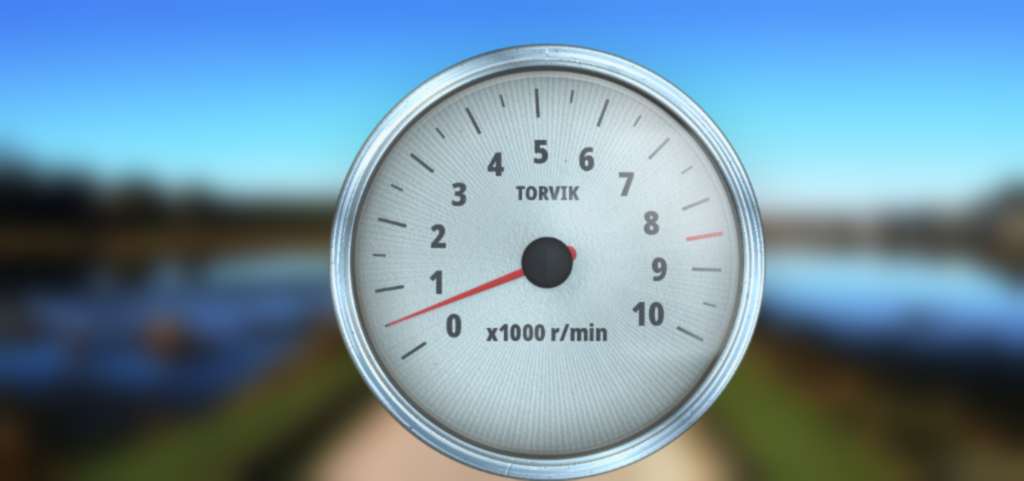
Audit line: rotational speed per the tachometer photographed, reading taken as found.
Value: 500 rpm
